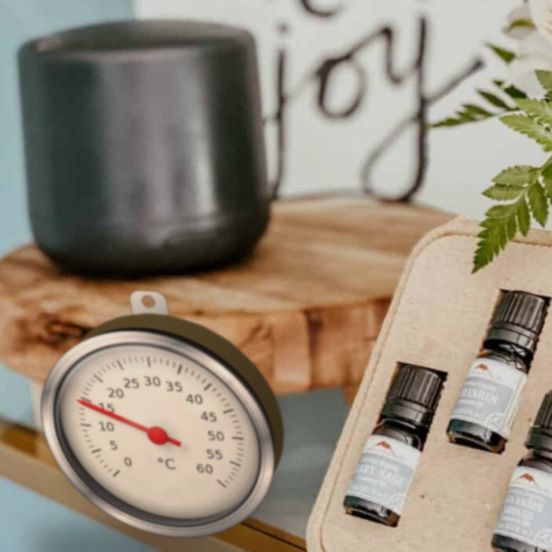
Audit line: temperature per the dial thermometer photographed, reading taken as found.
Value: 15 °C
